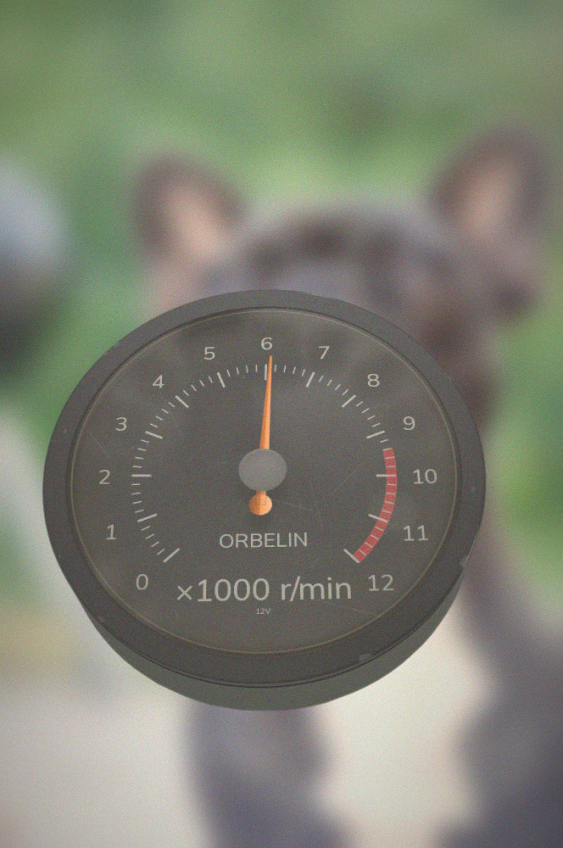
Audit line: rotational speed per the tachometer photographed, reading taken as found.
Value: 6100 rpm
